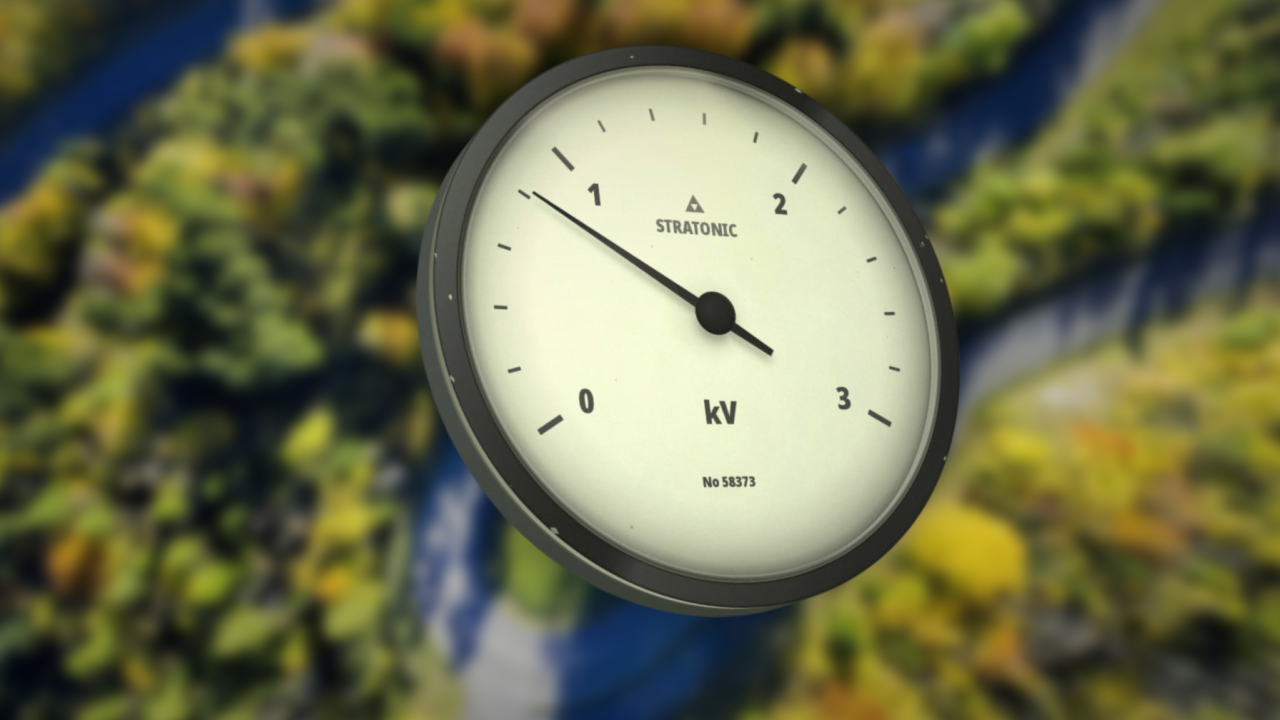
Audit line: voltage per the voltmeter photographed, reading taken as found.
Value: 0.8 kV
